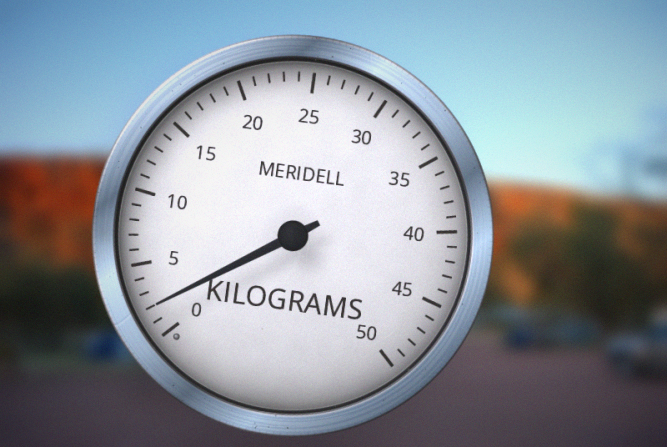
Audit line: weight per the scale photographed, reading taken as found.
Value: 2 kg
